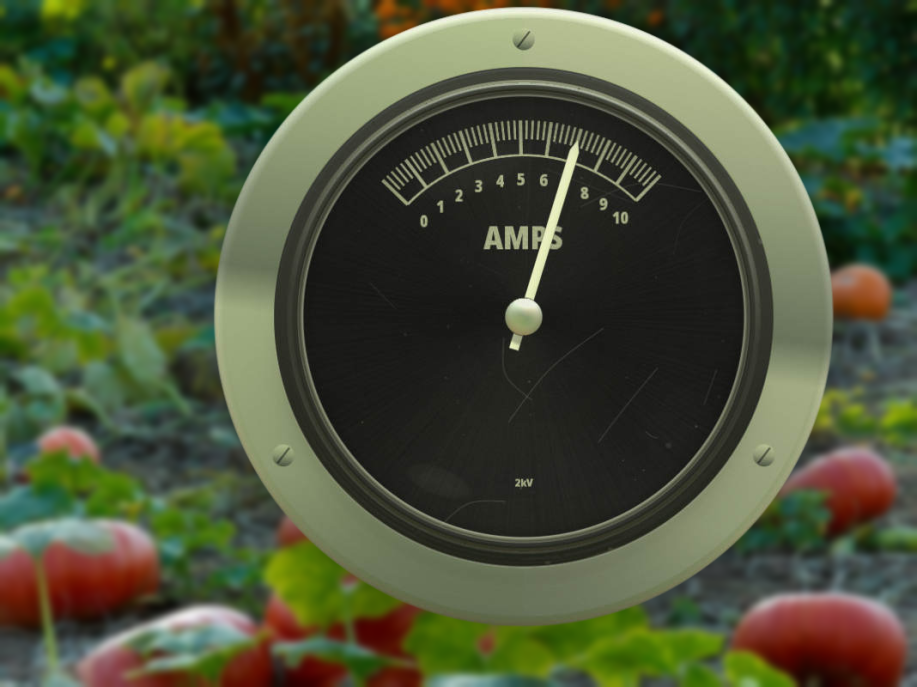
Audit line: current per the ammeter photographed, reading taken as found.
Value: 7 A
